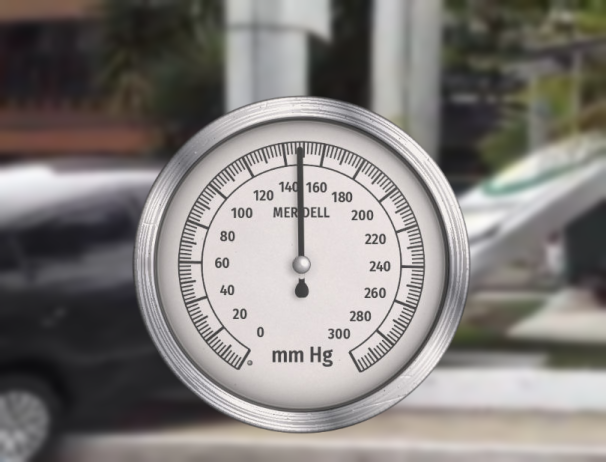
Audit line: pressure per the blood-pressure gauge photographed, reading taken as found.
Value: 148 mmHg
